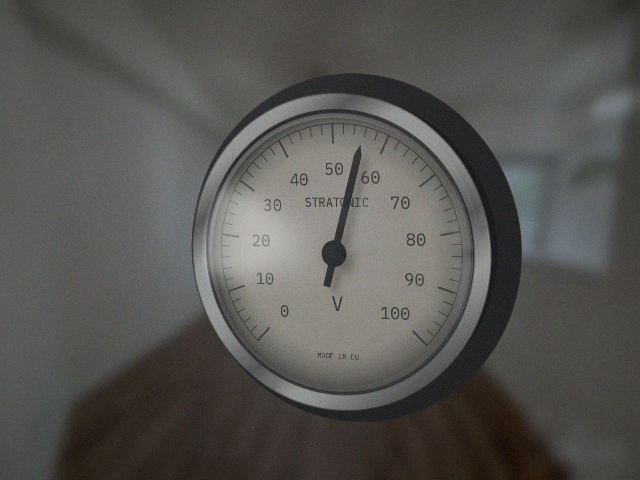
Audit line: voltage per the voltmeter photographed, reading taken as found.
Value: 56 V
